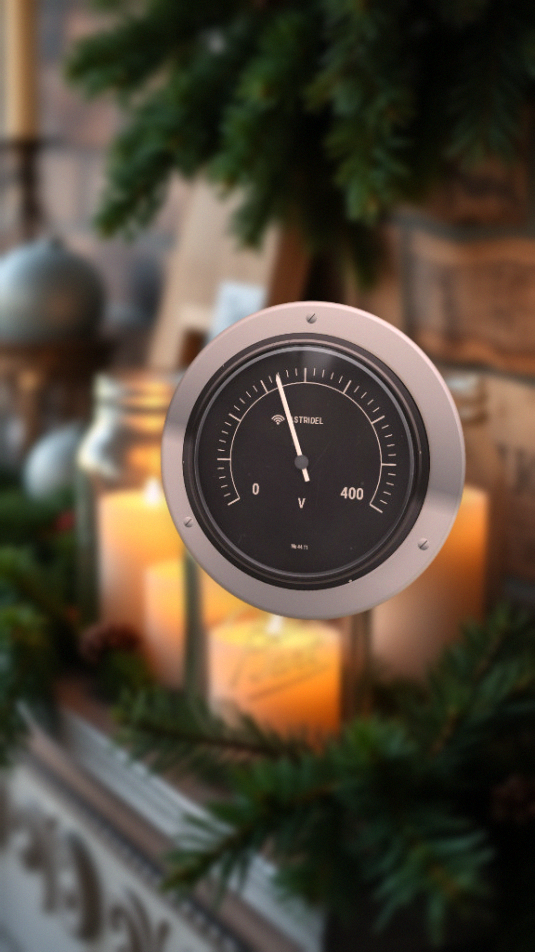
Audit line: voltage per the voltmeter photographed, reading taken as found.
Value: 170 V
